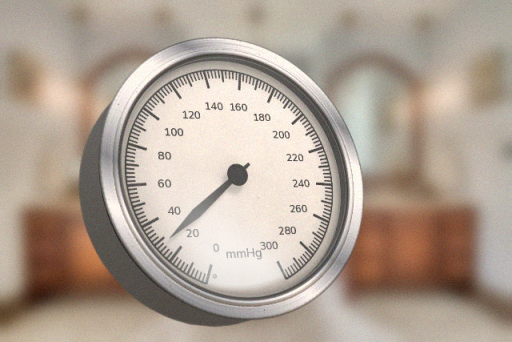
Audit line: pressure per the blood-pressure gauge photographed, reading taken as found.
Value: 28 mmHg
